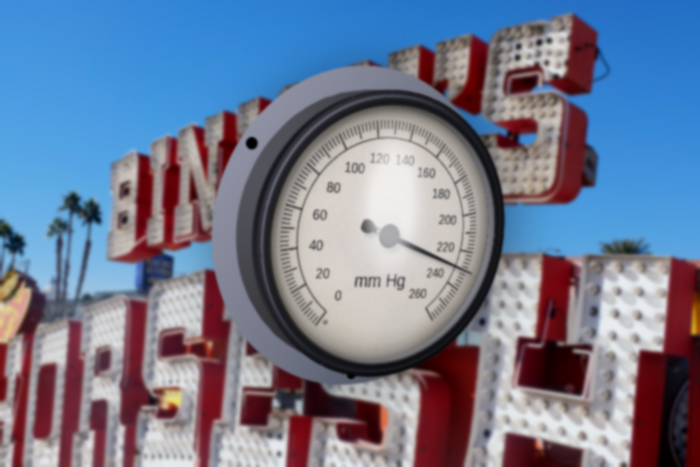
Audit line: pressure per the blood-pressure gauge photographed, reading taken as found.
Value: 230 mmHg
